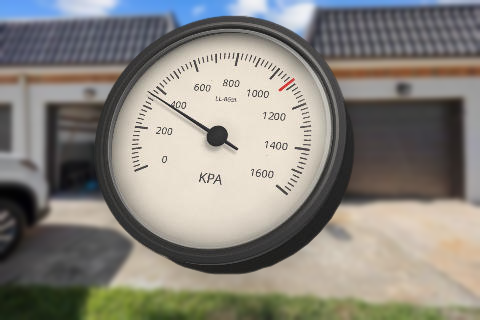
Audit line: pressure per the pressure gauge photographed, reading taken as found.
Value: 360 kPa
